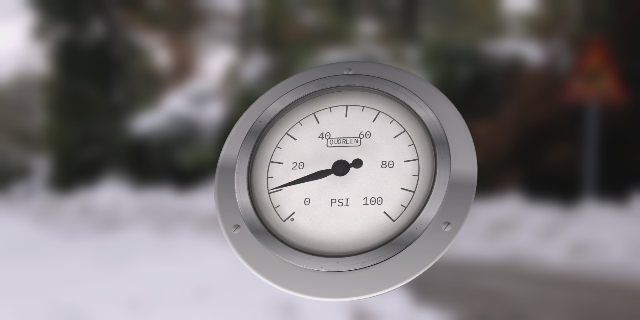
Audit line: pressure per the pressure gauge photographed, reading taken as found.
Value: 10 psi
